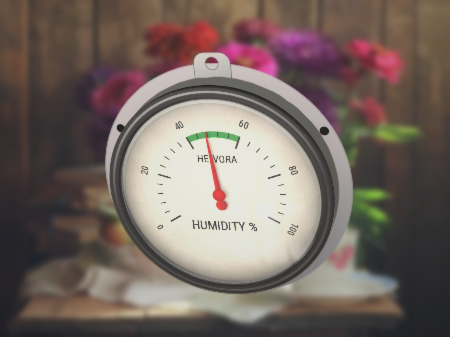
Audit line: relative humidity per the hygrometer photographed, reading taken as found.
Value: 48 %
